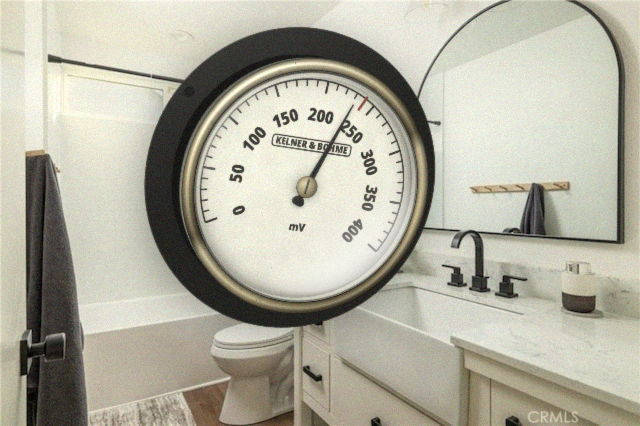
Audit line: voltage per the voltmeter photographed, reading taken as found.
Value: 230 mV
